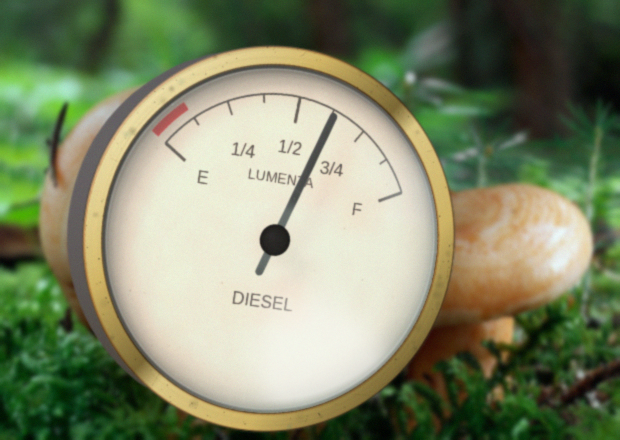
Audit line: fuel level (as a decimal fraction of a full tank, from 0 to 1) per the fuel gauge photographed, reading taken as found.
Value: 0.625
